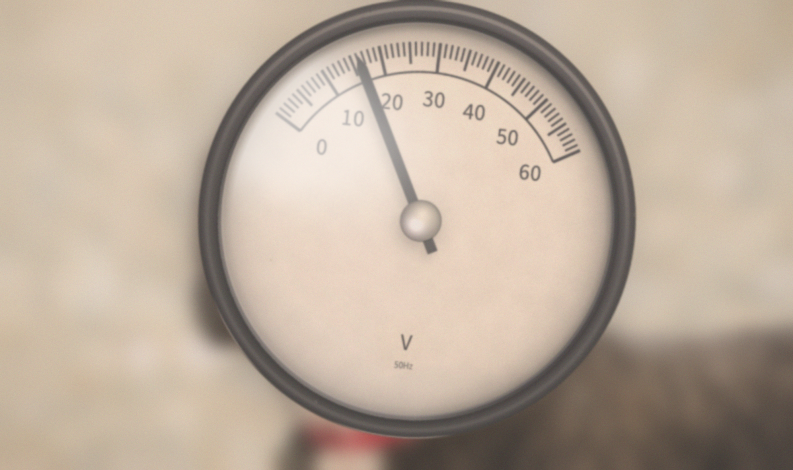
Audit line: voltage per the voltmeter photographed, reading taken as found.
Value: 16 V
